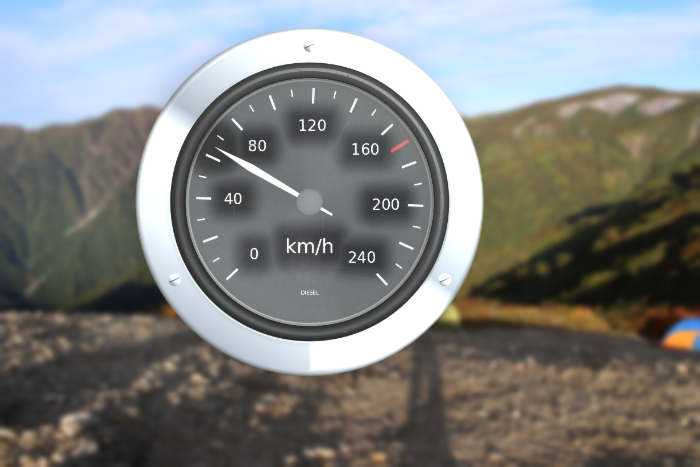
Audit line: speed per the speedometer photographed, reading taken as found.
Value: 65 km/h
